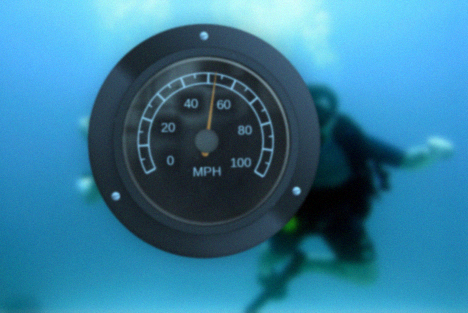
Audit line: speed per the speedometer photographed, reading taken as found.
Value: 52.5 mph
